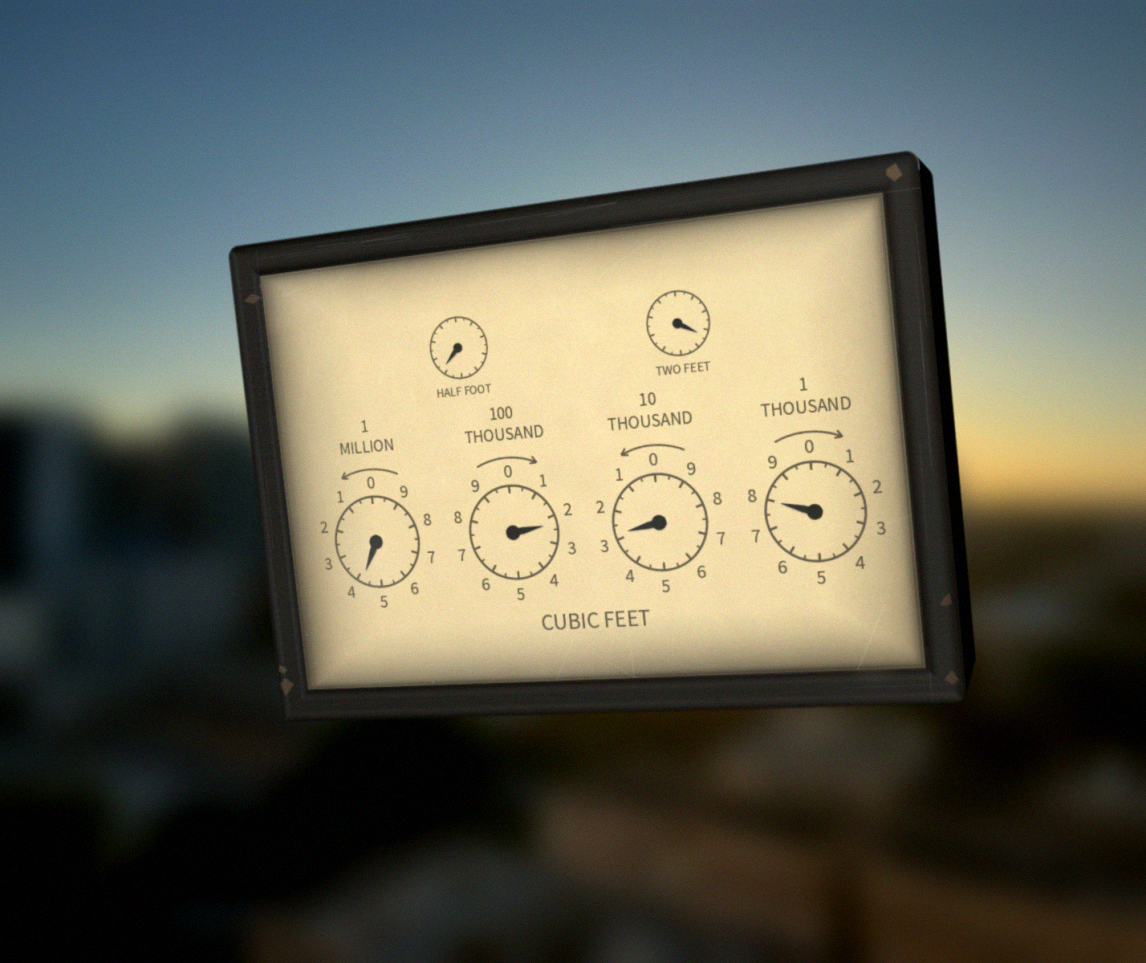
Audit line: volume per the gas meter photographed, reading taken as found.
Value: 422800 ft³
